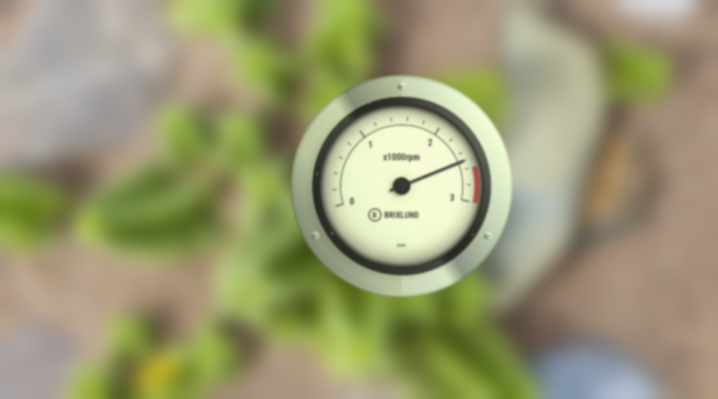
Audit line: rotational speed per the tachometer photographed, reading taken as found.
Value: 2500 rpm
